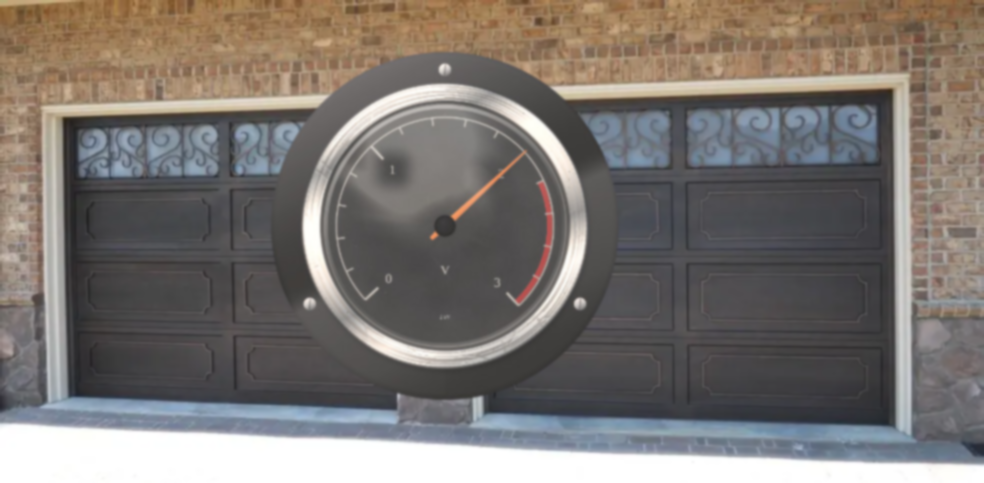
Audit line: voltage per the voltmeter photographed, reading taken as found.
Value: 2 V
